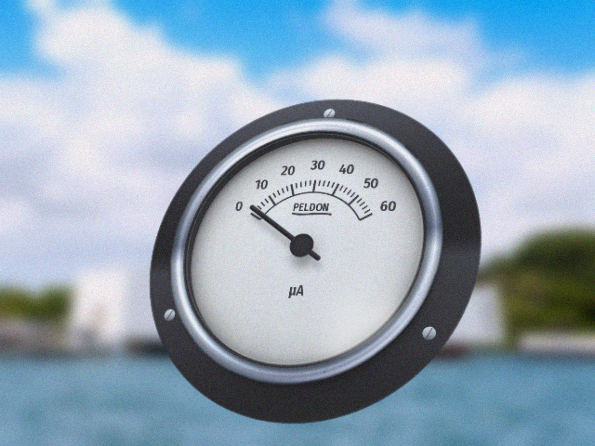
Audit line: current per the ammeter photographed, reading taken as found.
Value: 2 µA
